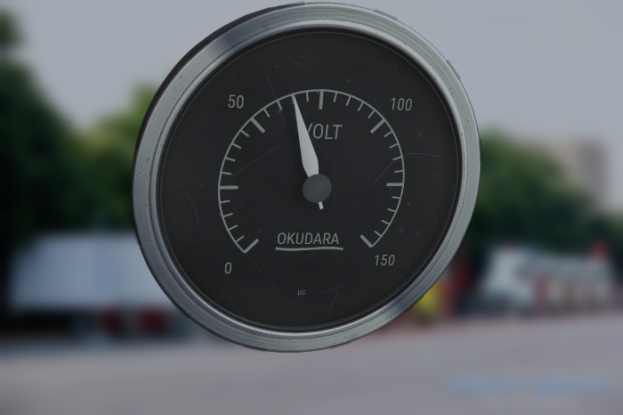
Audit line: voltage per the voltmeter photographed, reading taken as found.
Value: 65 V
